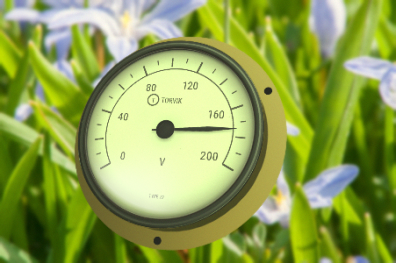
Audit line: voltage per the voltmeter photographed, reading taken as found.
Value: 175 V
